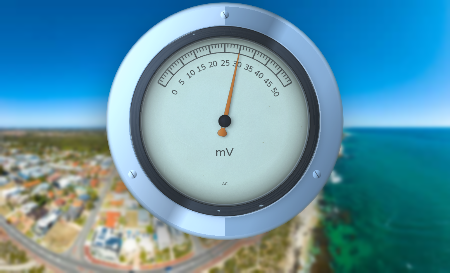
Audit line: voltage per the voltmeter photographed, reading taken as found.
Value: 30 mV
